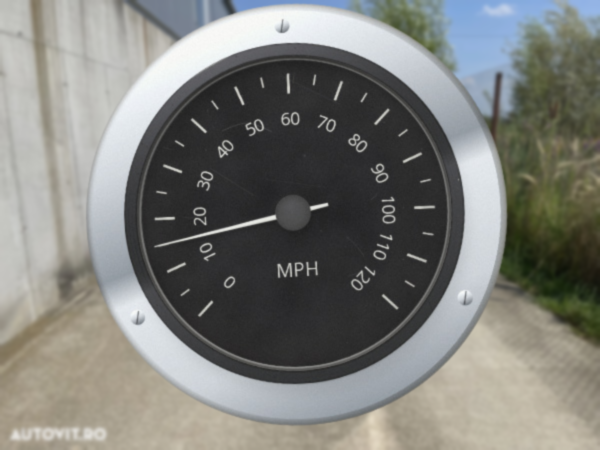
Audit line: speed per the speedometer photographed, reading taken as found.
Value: 15 mph
